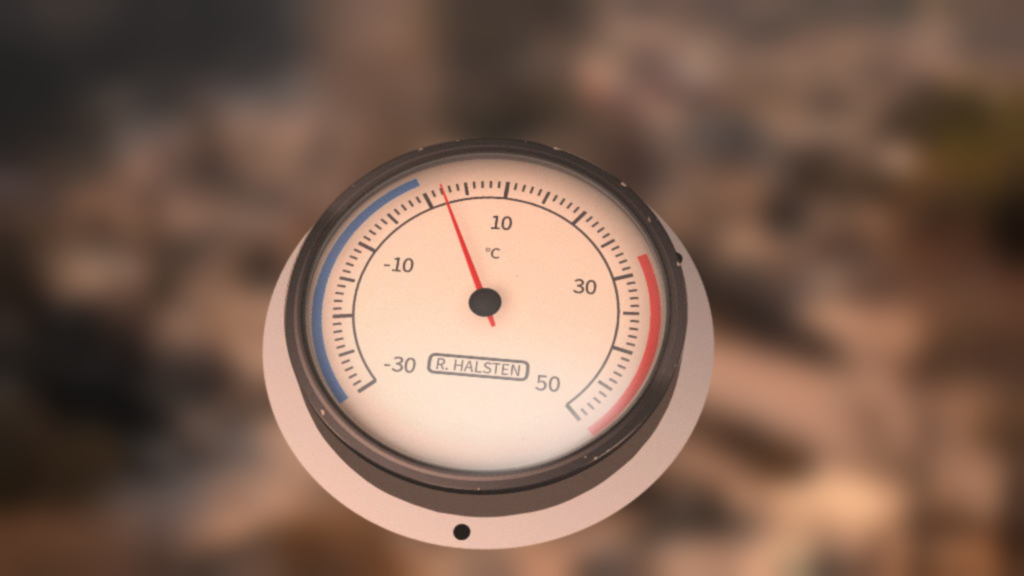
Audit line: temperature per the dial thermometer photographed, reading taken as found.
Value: 2 °C
